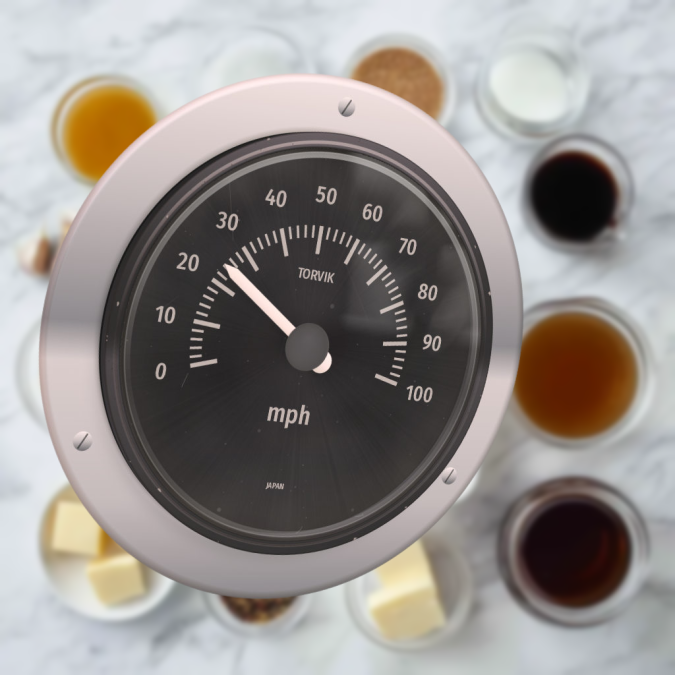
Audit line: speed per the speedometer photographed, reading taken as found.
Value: 24 mph
